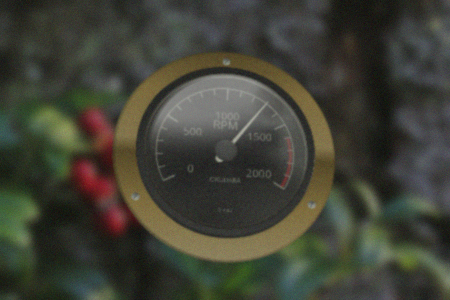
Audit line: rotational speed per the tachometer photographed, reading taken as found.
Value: 1300 rpm
